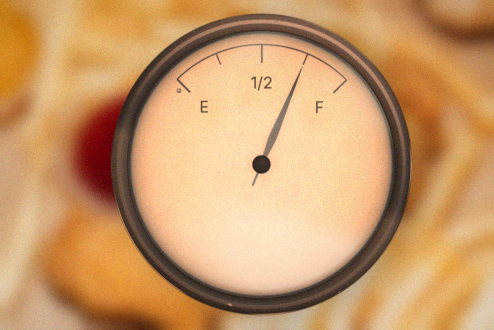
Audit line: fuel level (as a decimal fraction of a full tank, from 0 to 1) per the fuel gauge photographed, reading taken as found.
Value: 0.75
